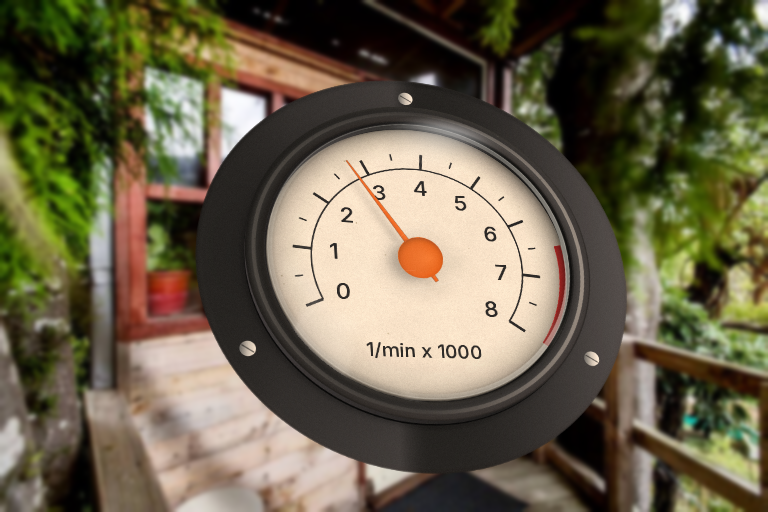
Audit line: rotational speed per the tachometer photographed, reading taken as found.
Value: 2750 rpm
